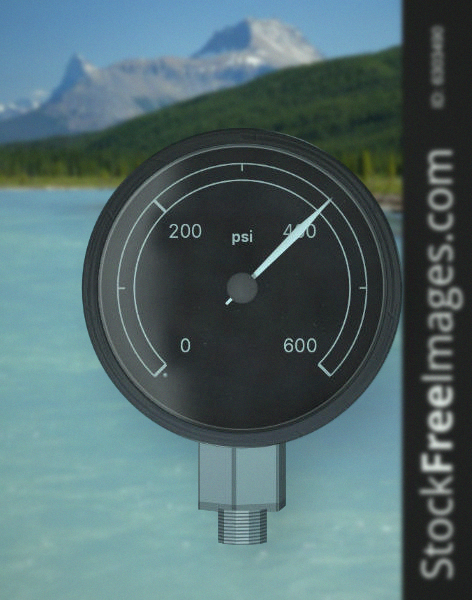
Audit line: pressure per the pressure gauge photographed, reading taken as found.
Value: 400 psi
